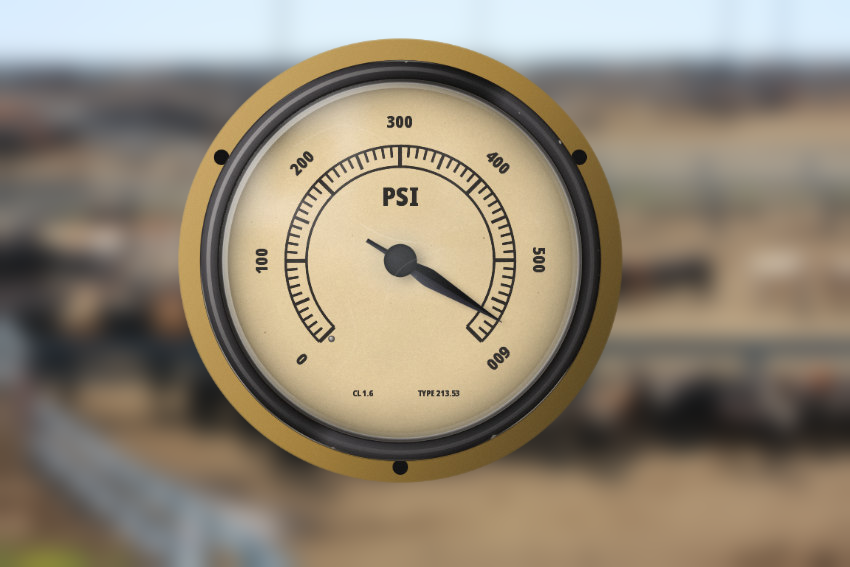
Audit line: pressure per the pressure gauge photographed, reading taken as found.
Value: 570 psi
